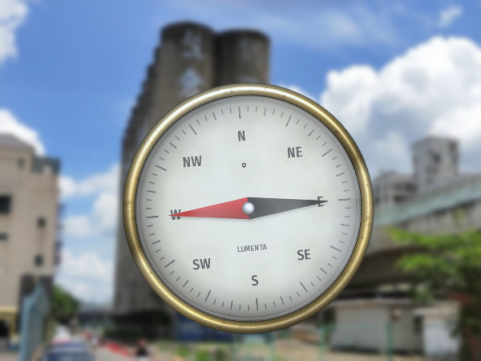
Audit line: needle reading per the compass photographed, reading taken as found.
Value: 270 °
